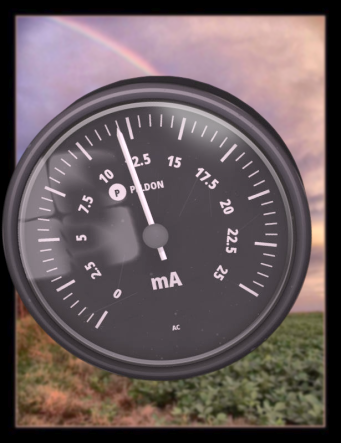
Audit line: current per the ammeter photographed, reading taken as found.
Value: 12 mA
